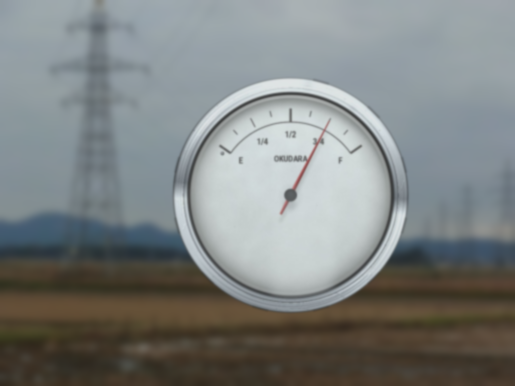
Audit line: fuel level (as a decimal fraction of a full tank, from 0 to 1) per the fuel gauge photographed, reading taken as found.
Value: 0.75
